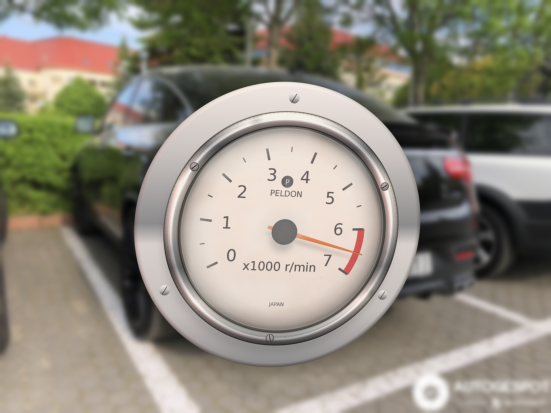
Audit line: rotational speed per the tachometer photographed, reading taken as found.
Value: 6500 rpm
